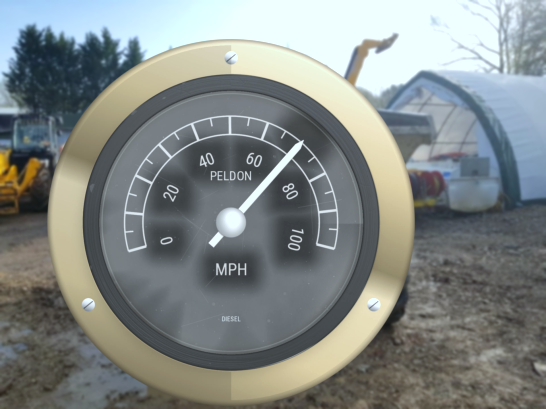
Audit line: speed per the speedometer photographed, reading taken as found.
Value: 70 mph
